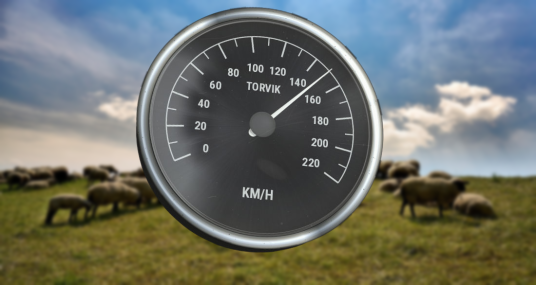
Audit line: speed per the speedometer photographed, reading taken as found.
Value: 150 km/h
